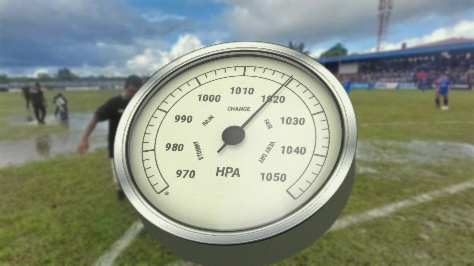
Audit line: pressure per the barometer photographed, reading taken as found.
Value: 1020 hPa
